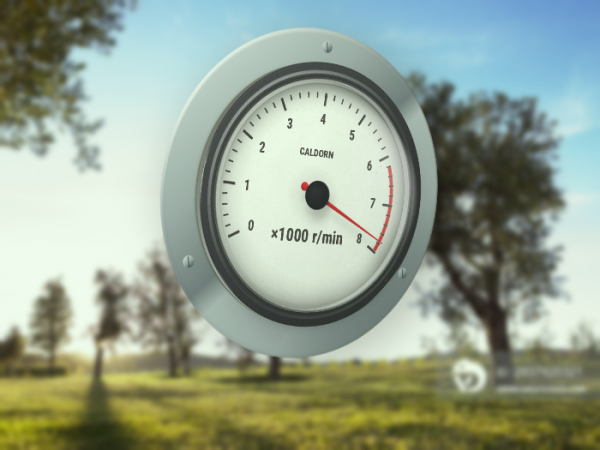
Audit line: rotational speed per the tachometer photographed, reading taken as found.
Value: 7800 rpm
